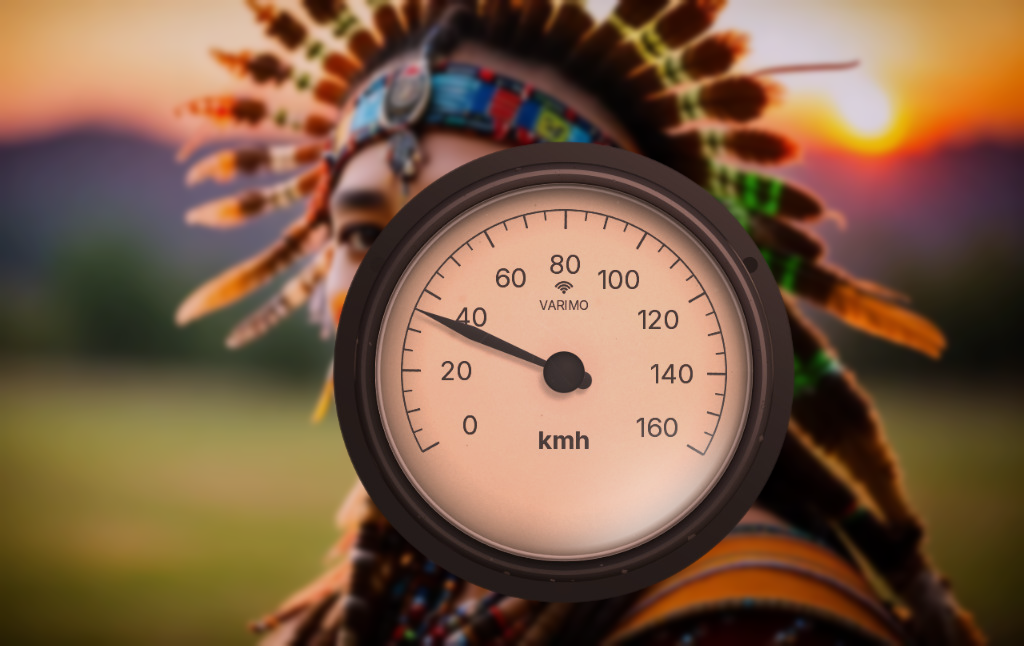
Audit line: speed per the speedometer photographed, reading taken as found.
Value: 35 km/h
